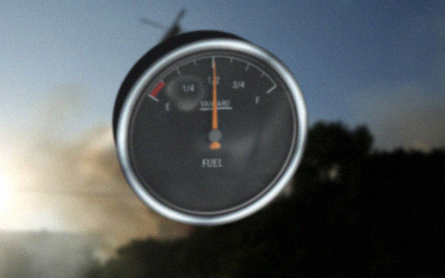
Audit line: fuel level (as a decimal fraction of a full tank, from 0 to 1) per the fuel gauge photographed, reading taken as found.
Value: 0.5
